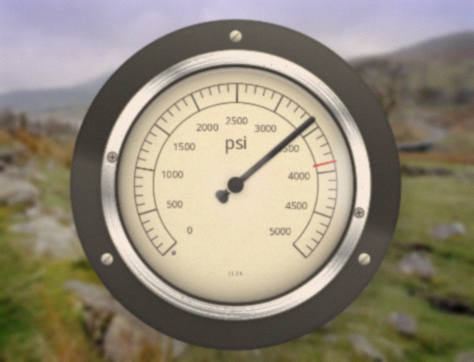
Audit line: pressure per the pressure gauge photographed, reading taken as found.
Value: 3400 psi
